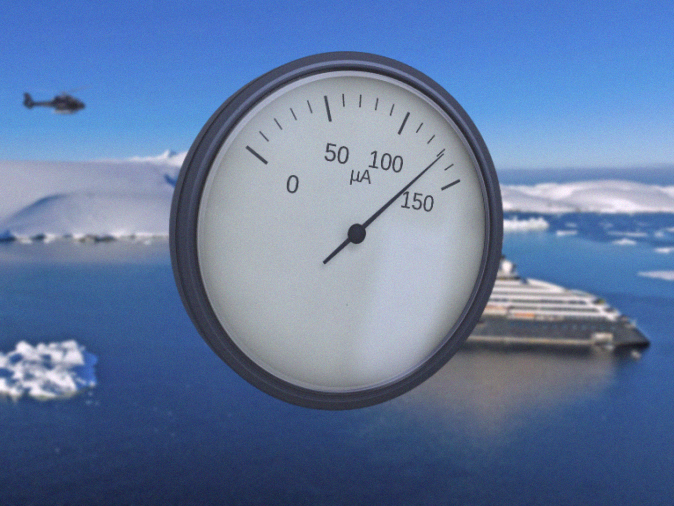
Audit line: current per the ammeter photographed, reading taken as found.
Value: 130 µA
